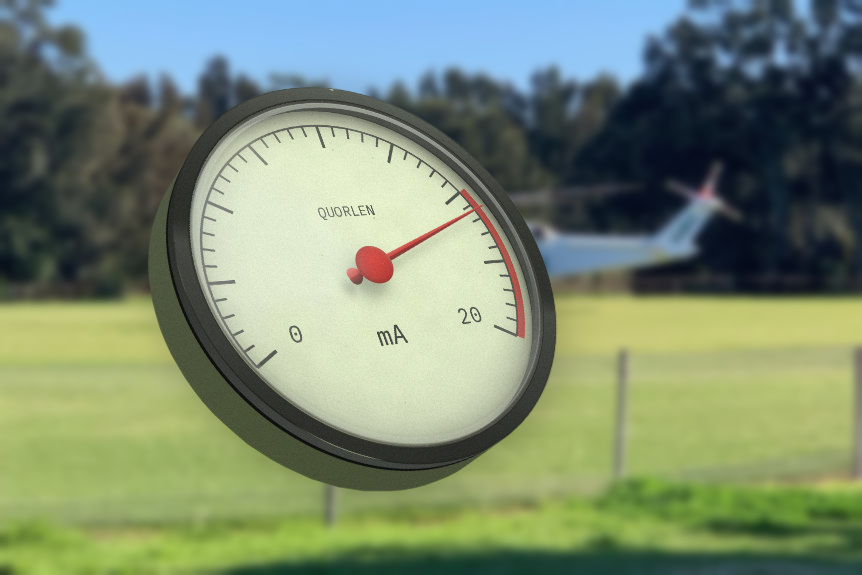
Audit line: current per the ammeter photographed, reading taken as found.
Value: 15.75 mA
